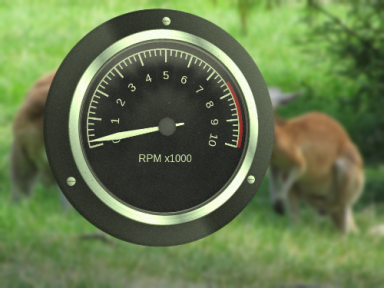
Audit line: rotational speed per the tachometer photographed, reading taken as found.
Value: 200 rpm
